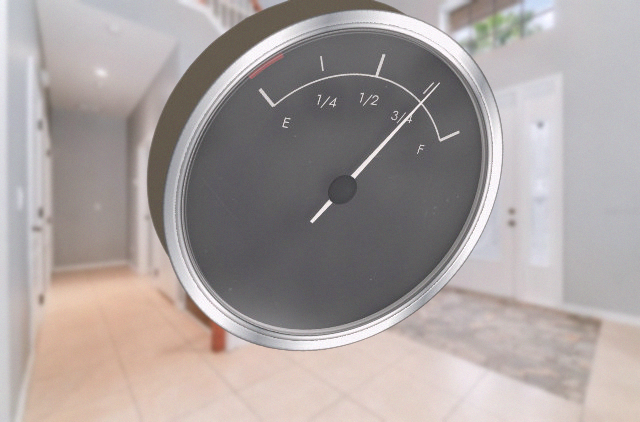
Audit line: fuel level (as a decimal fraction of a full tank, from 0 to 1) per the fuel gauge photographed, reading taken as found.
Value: 0.75
